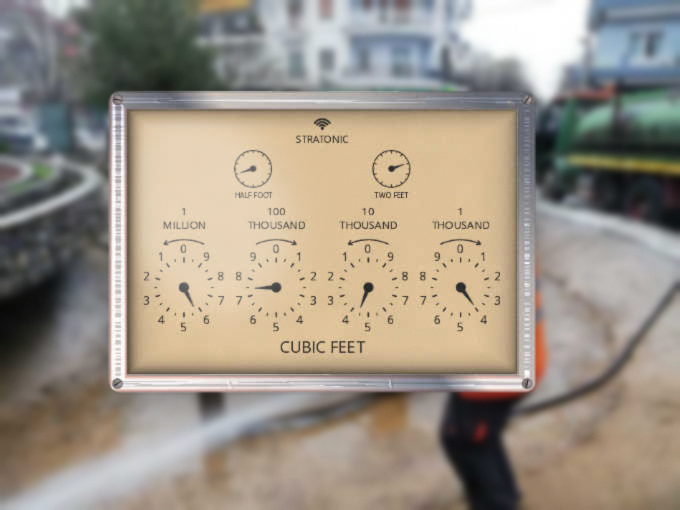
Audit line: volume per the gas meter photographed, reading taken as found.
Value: 574400 ft³
